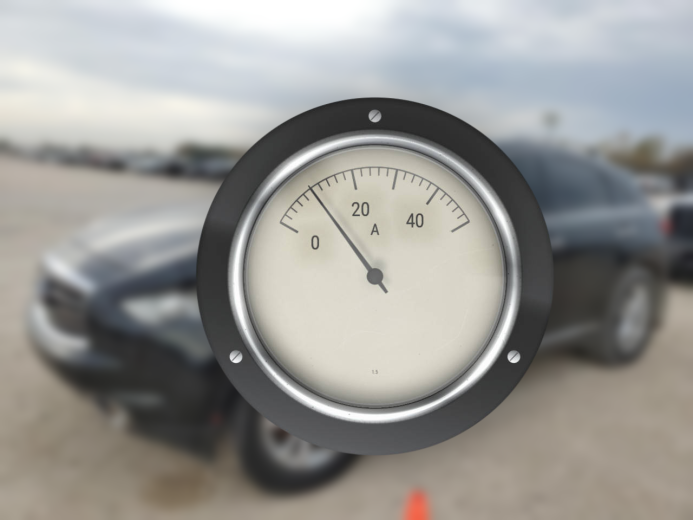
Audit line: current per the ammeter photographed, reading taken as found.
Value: 10 A
